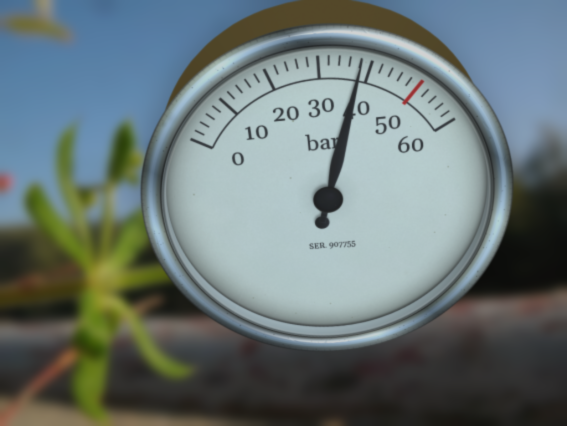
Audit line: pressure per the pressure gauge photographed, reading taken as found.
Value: 38 bar
